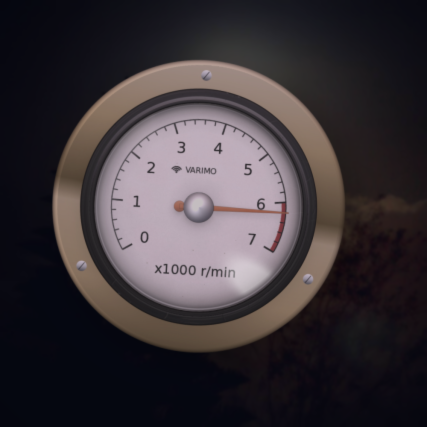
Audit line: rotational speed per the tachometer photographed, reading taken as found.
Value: 6200 rpm
